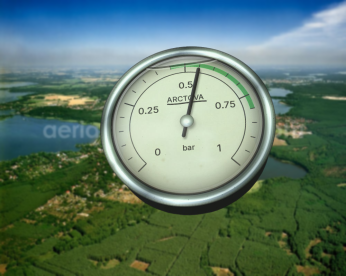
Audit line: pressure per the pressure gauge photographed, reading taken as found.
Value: 0.55 bar
